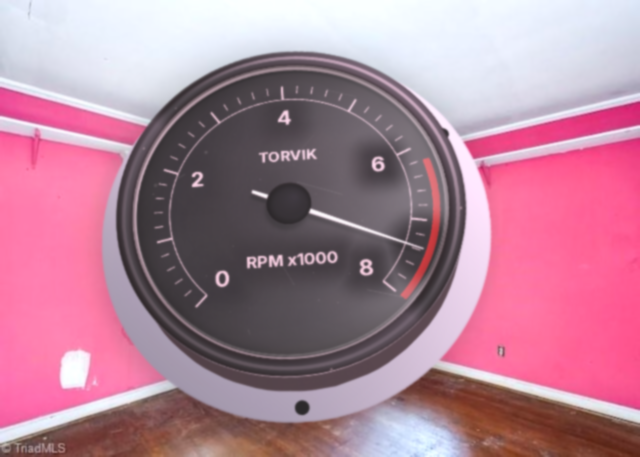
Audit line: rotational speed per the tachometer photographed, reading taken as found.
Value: 7400 rpm
